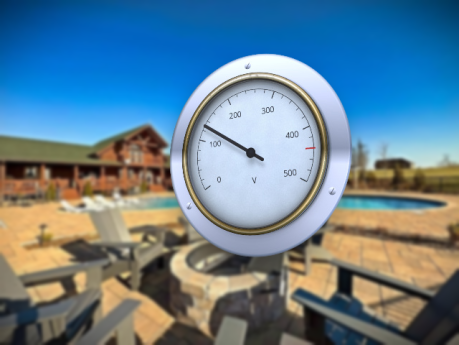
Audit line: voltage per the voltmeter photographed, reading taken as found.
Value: 130 V
